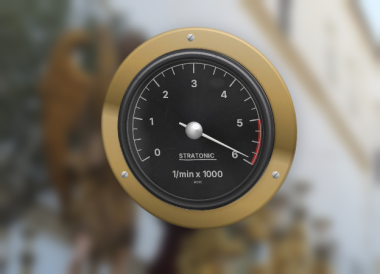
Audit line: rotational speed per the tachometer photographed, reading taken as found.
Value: 5875 rpm
